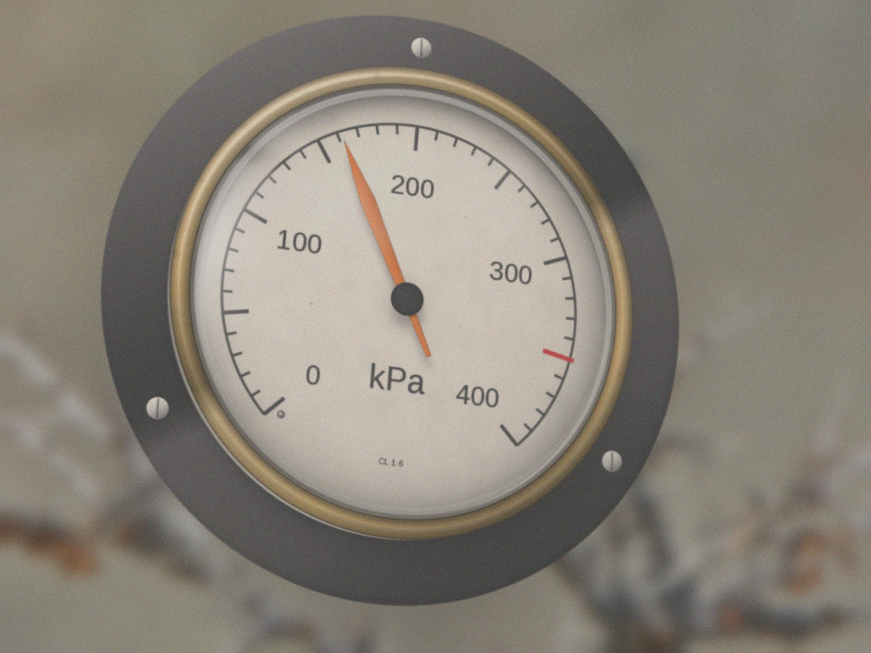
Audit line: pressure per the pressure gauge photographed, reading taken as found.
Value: 160 kPa
